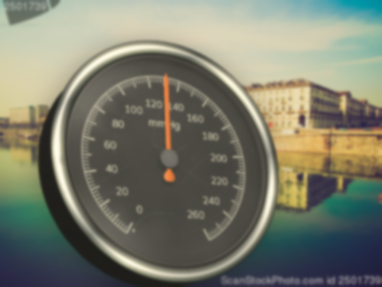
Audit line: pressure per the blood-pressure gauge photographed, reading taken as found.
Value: 130 mmHg
